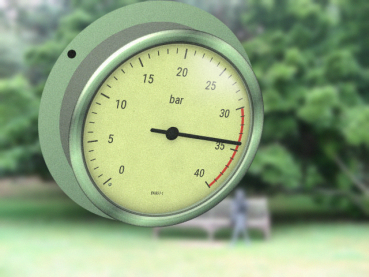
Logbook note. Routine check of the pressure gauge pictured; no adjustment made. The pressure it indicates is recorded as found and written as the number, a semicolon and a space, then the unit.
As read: 34; bar
